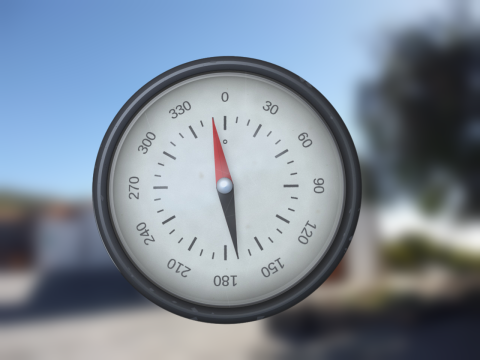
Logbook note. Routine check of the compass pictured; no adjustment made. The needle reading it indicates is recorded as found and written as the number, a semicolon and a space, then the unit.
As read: 350; °
